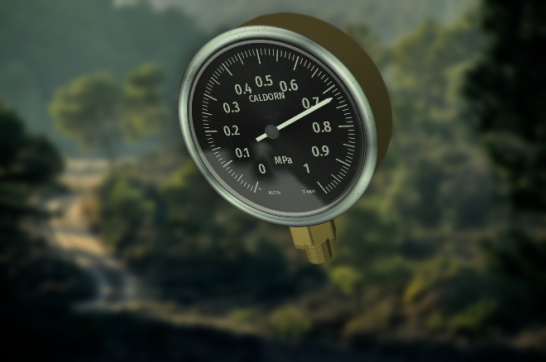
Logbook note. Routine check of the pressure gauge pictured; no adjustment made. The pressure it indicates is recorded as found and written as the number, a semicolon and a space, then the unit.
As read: 0.72; MPa
